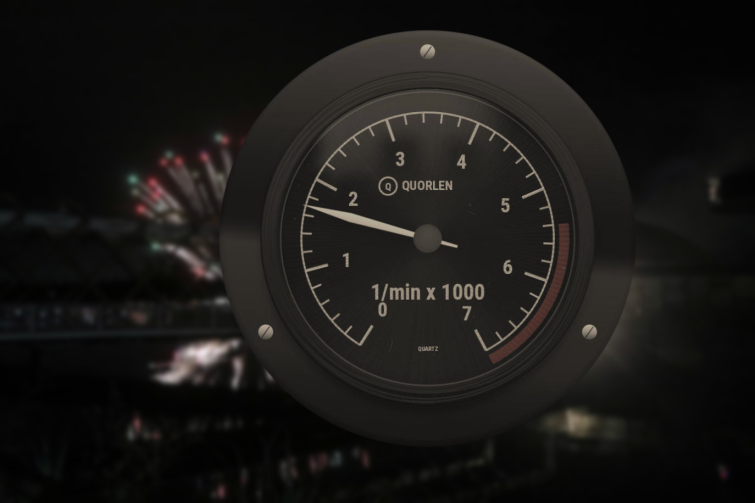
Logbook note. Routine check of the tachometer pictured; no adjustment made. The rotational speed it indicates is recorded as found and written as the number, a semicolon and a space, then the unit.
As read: 1700; rpm
